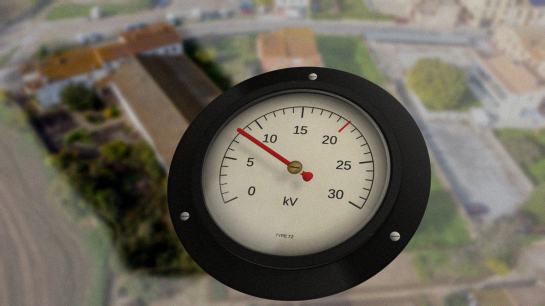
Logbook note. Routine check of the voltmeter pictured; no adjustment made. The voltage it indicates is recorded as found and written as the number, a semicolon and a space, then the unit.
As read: 8; kV
